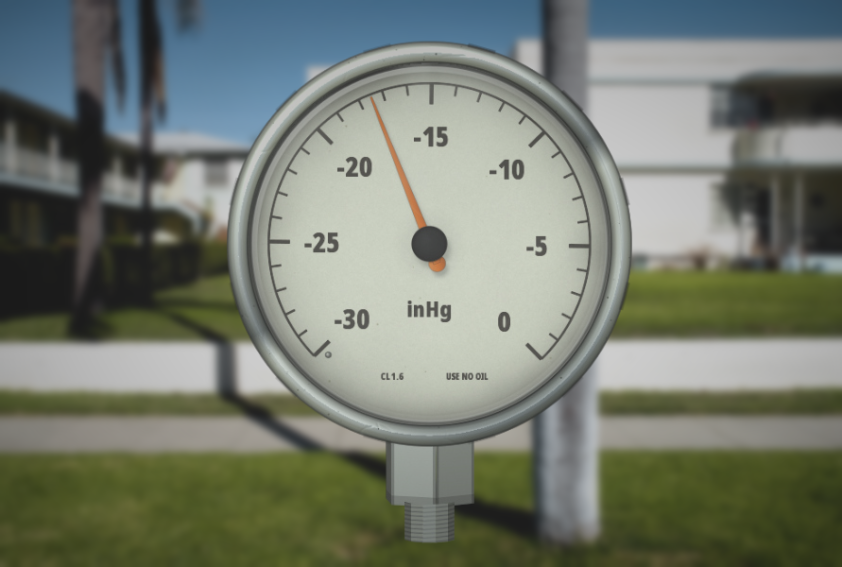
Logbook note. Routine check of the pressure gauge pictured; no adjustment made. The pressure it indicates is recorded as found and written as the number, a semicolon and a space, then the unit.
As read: -17.5; inHg
